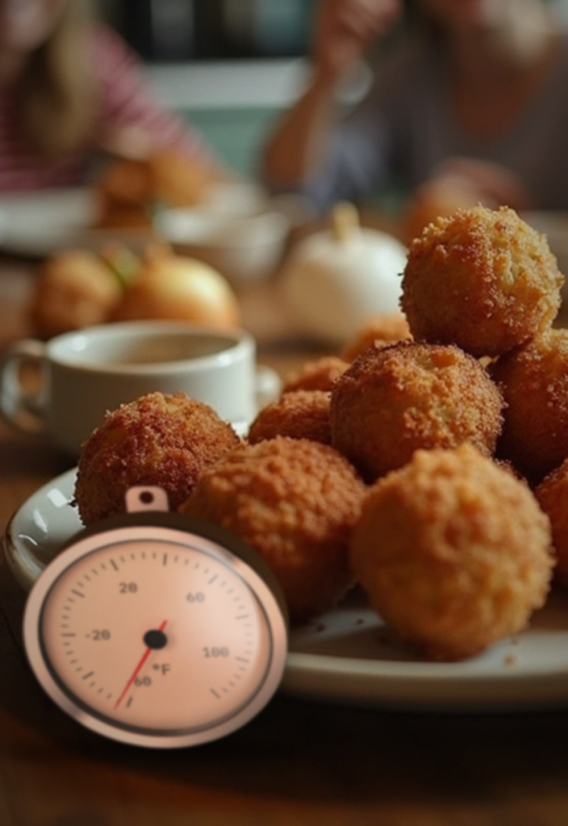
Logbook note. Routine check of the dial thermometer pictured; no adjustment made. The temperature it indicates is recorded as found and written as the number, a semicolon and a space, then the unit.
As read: -56; °F
